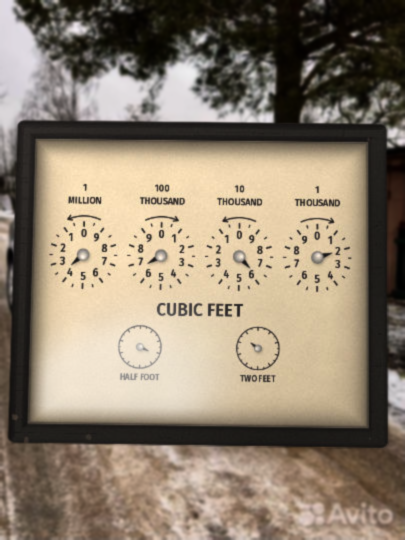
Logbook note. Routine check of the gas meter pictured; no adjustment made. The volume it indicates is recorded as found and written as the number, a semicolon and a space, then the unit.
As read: 366200; ft³
